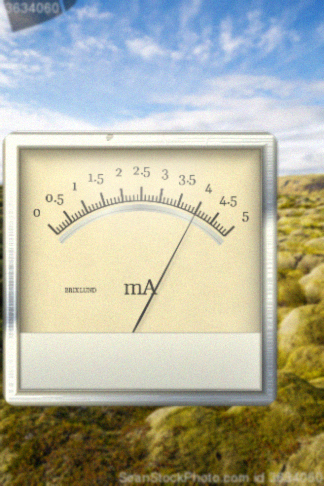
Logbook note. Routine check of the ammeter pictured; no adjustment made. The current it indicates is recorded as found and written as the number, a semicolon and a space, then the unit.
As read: 4; mA
